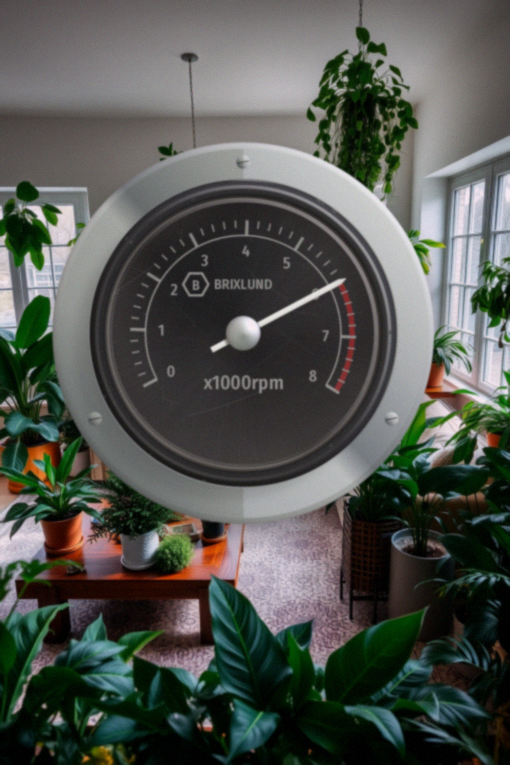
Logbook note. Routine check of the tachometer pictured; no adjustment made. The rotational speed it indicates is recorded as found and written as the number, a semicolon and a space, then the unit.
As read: 6000; rpm
